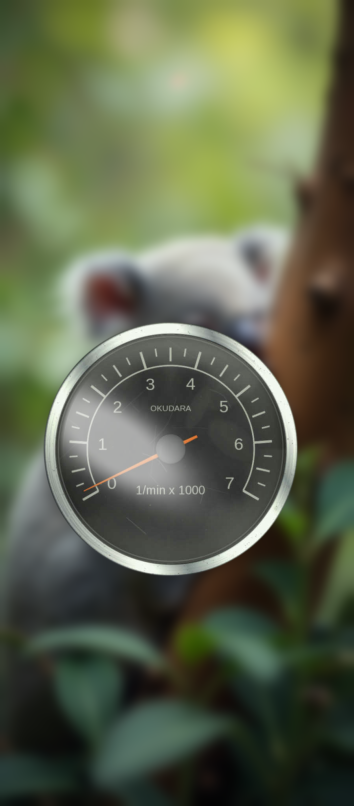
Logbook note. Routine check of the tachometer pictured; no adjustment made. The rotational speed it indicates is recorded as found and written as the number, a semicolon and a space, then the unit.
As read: 125; rpm
